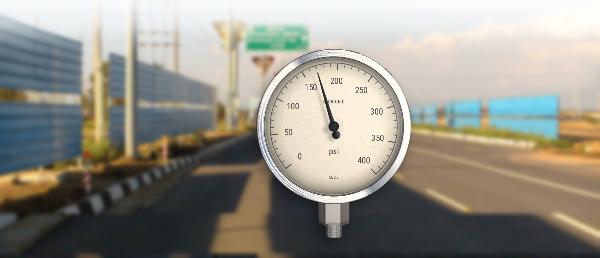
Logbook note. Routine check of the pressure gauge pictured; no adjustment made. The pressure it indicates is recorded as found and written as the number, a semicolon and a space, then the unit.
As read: 170; psi
